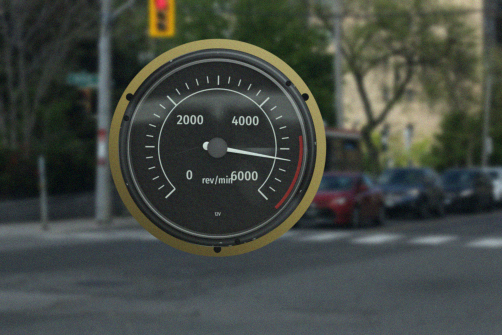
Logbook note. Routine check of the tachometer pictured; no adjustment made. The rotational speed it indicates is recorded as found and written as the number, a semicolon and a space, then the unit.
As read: 5200; rpm
